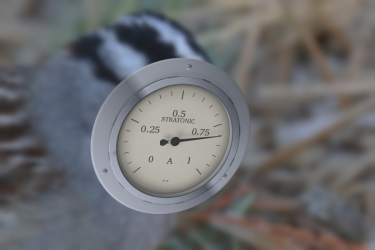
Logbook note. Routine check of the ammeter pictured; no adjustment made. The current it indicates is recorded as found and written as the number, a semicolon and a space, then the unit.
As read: 0.8; A
